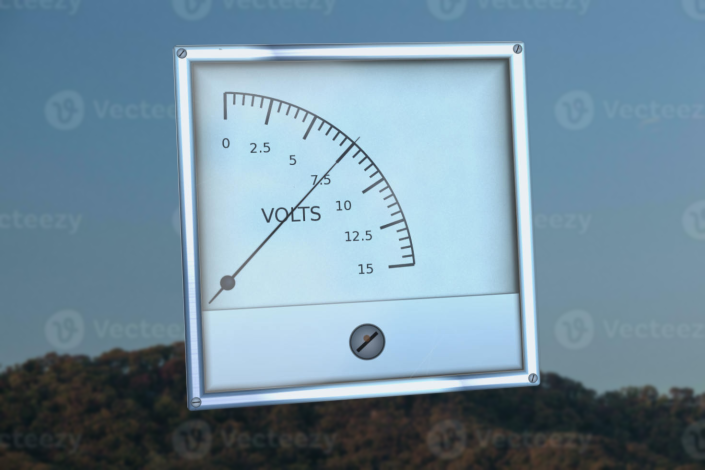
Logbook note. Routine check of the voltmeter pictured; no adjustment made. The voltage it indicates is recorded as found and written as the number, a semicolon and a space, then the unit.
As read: 7.5; V
